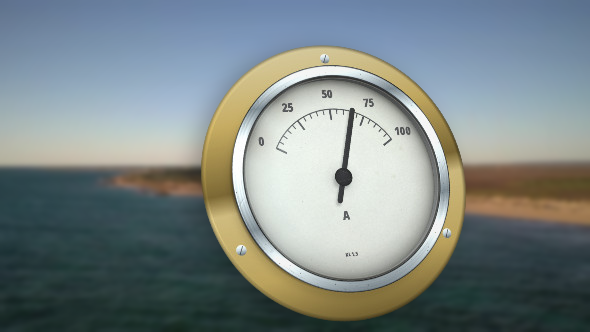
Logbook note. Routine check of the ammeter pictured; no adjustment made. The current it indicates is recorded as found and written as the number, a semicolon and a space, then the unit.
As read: 65; A
